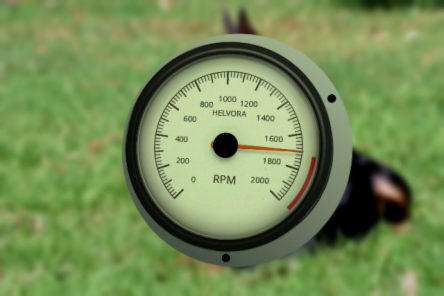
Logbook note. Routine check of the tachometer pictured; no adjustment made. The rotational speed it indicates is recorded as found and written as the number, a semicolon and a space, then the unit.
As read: 1700; rpm
